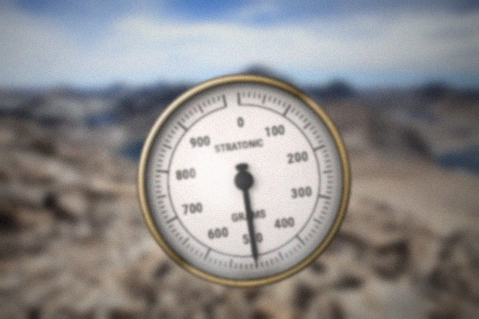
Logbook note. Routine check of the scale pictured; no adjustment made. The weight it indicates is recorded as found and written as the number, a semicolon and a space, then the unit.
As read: 500; g
